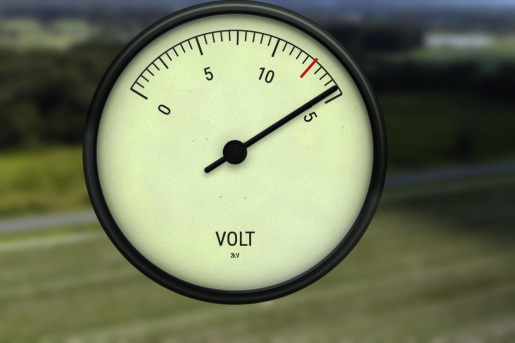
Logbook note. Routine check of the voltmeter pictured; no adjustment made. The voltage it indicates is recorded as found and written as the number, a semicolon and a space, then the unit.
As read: 14.5; V
